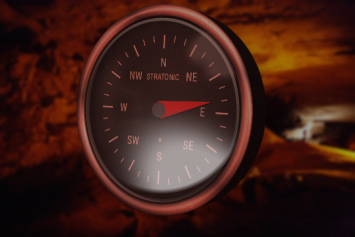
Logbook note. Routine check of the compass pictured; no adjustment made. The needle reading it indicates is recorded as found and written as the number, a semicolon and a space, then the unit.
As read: 80; °
